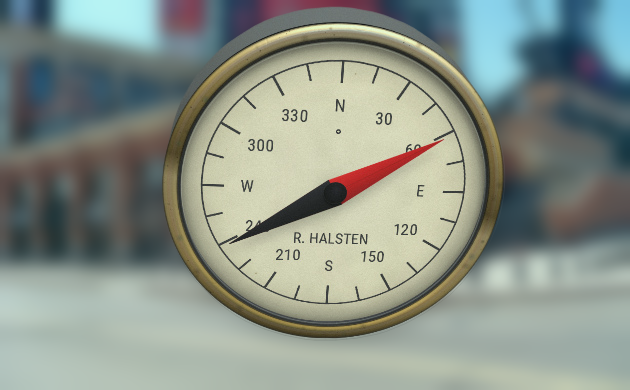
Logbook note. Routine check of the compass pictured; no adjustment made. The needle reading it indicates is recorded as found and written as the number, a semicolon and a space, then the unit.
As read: 60; °
